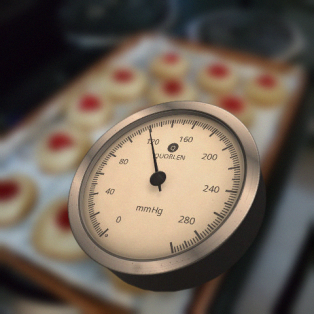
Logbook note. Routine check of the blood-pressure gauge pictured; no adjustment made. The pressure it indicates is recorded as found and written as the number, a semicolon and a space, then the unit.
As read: 120; mmHg
